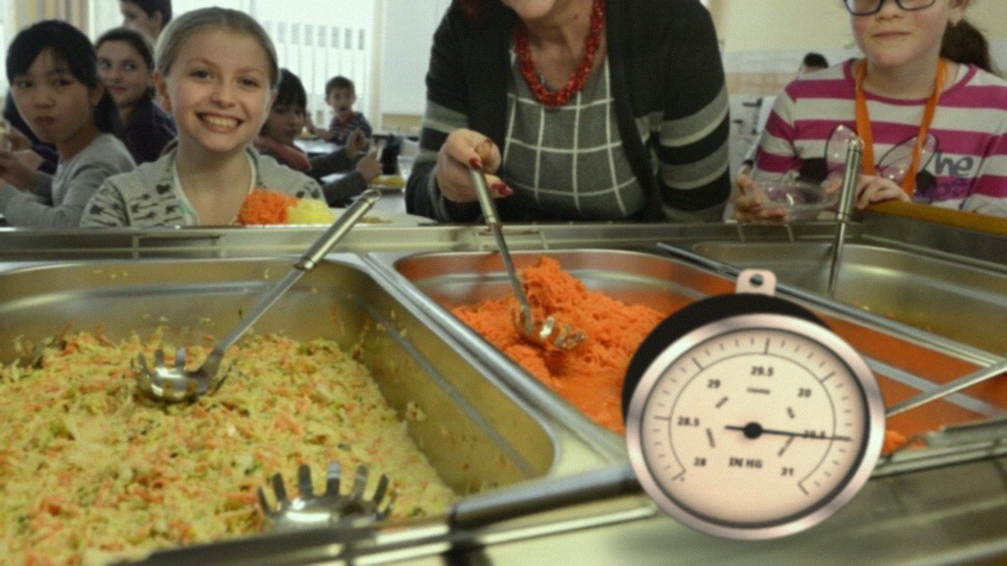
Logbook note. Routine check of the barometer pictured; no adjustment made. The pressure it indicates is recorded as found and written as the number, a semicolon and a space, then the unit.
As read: 30.5; inHg
